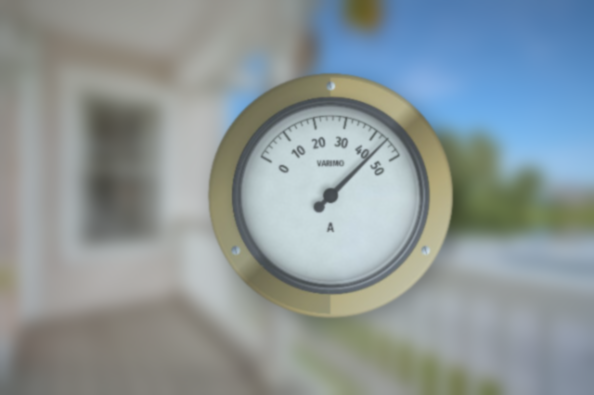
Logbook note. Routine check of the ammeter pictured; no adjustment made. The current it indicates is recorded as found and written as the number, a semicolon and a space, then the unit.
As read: 44; A
